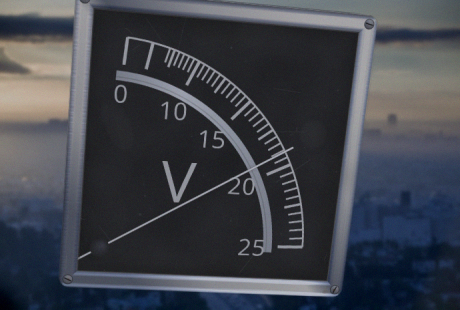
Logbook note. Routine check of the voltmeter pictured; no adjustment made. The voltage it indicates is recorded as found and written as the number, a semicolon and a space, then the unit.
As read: 19; V
